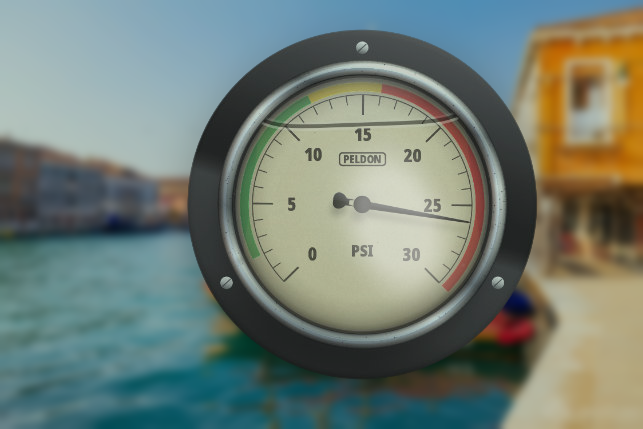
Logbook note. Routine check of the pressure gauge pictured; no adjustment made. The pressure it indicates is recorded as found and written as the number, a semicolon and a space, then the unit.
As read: 26; psi
